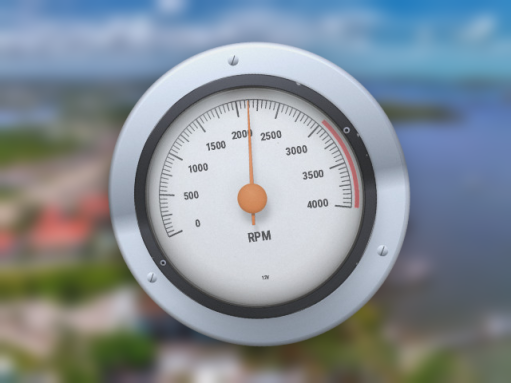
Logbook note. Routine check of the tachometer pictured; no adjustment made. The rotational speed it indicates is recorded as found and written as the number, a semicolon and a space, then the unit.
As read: 2150; rpm
